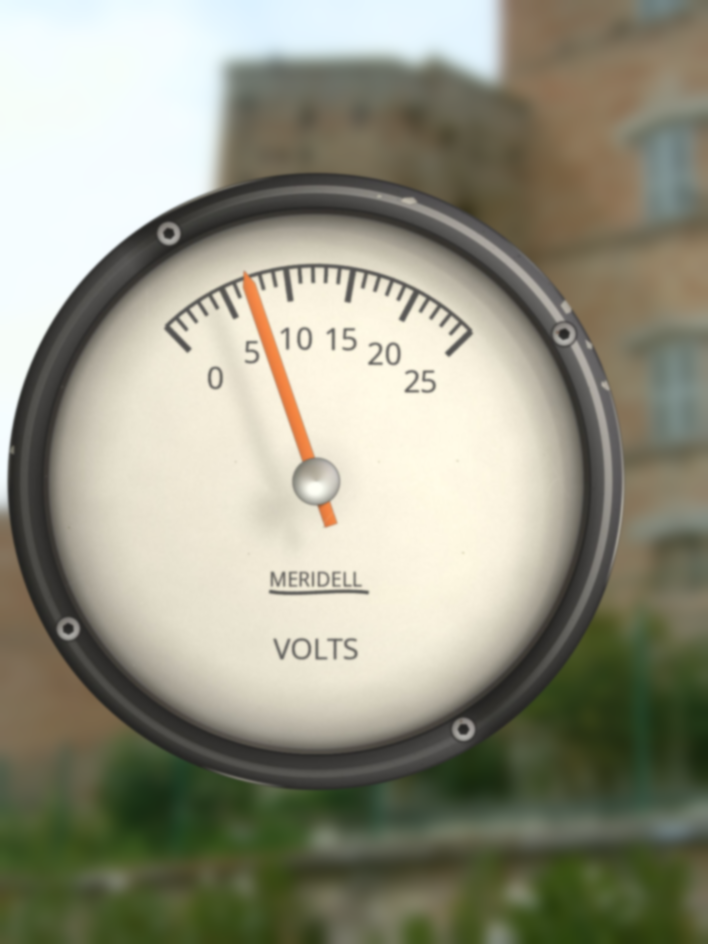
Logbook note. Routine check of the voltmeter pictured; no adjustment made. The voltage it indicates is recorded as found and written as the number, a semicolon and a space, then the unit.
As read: 7; V
